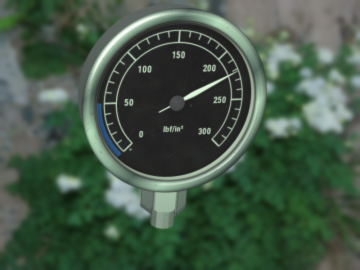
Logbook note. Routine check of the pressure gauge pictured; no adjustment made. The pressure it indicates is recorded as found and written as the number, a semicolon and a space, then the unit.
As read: 220; psi
